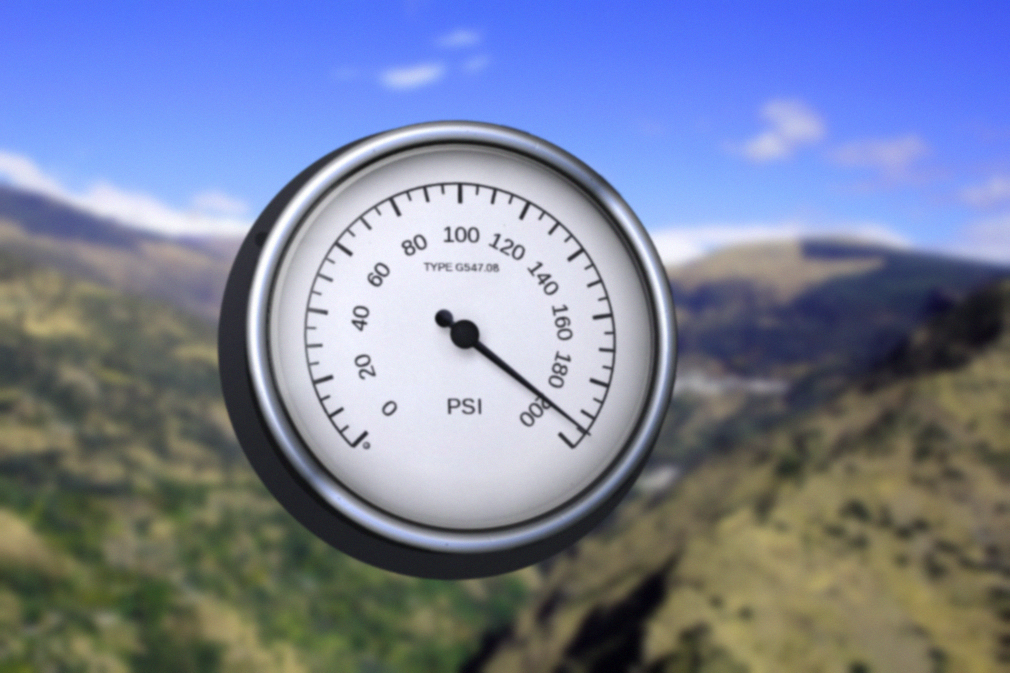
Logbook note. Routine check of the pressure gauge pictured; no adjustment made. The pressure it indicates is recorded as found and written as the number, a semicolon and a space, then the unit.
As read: 195; psi
